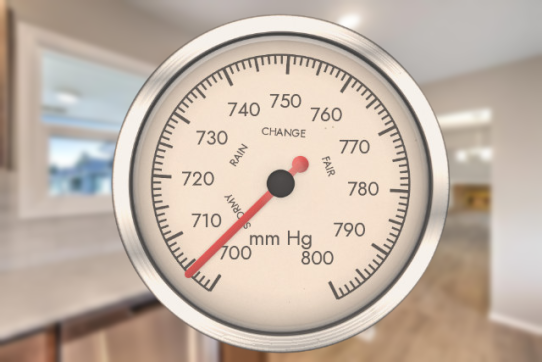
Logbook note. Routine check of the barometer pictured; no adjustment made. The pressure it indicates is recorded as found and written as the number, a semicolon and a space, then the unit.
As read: 704; mmHg
